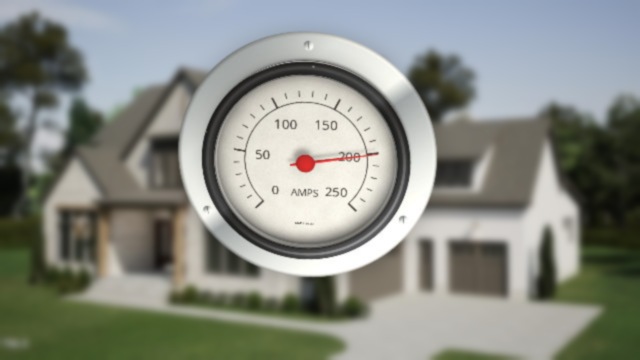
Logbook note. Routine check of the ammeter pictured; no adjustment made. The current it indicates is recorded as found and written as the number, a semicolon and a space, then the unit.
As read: 200; A
